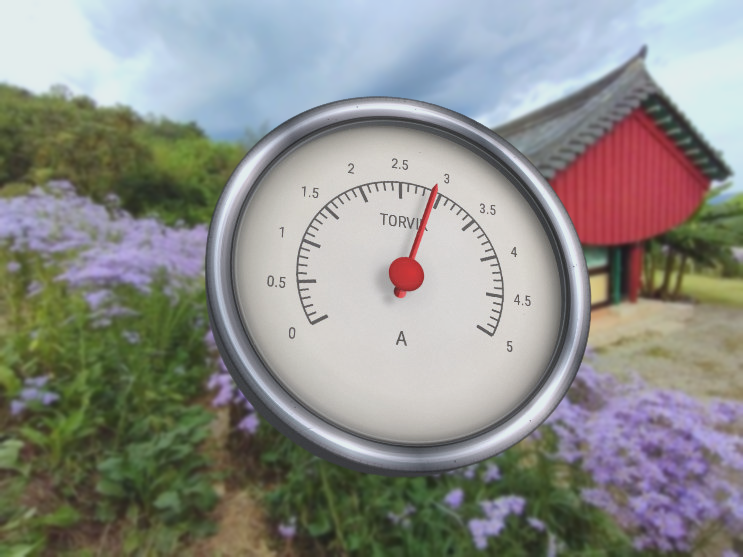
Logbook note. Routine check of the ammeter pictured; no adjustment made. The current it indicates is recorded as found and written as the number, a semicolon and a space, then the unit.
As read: 2.9; A
